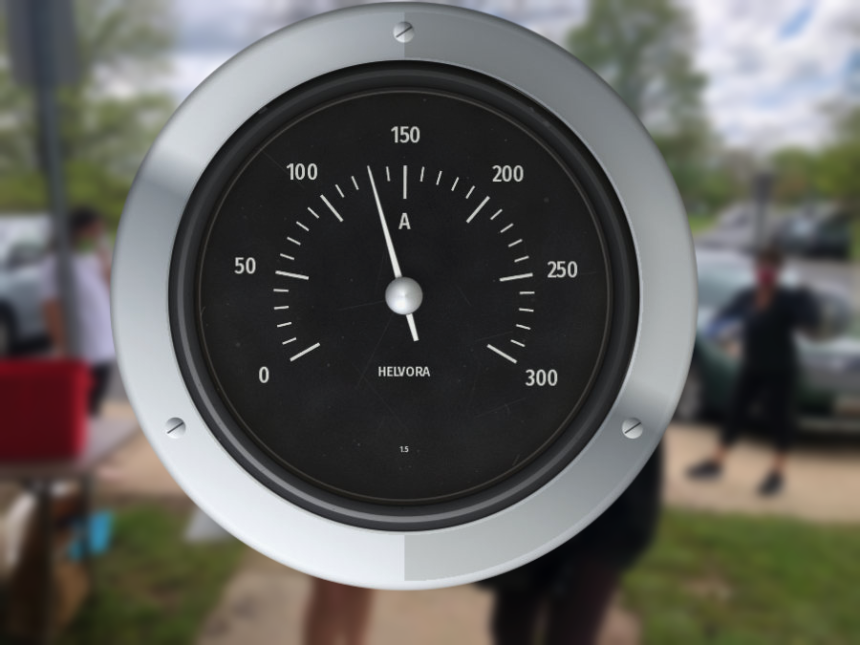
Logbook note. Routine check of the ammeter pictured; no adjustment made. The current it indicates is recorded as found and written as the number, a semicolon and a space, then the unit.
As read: 130; A
